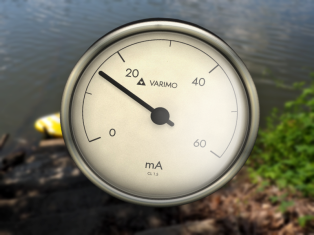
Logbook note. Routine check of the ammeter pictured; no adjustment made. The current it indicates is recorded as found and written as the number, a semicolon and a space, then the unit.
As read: 15; mA
